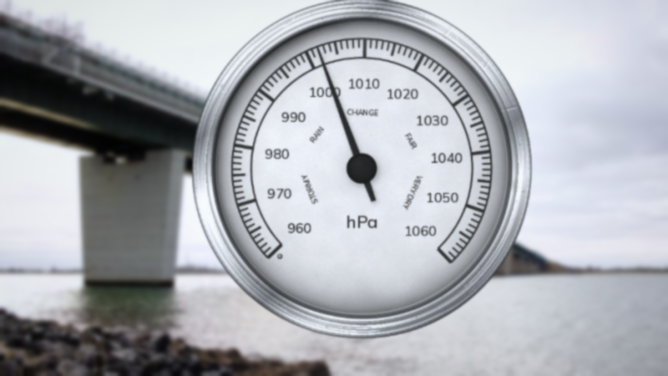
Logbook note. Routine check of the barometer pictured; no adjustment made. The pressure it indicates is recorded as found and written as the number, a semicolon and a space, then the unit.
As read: 1002; hPa
